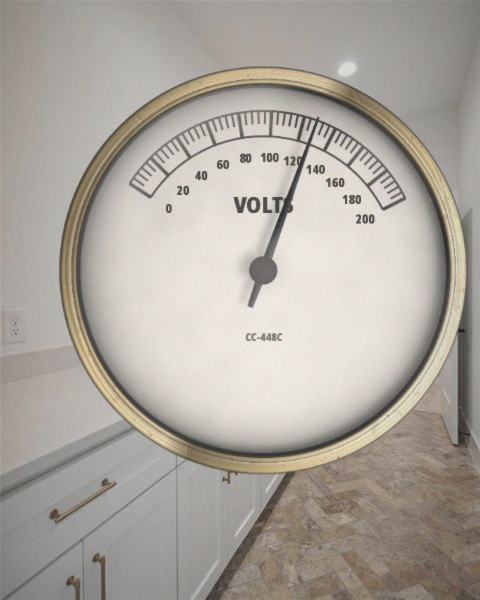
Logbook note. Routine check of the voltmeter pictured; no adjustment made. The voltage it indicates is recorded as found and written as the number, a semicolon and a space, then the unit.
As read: 128; V
